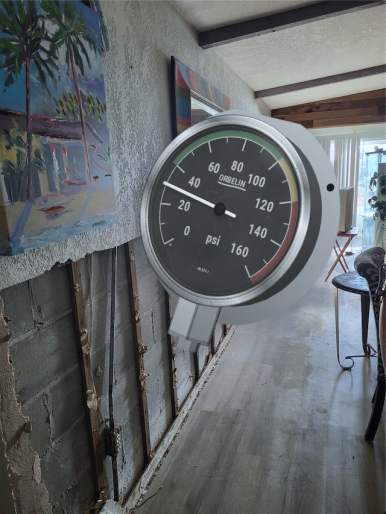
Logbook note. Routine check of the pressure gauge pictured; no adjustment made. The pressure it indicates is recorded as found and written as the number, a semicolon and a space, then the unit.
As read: 30; psi
